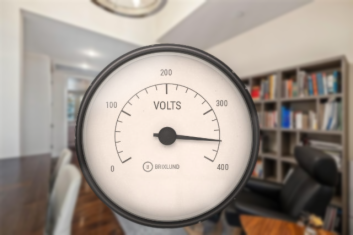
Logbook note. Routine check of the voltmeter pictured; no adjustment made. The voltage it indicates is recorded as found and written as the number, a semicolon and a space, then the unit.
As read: 360; V
